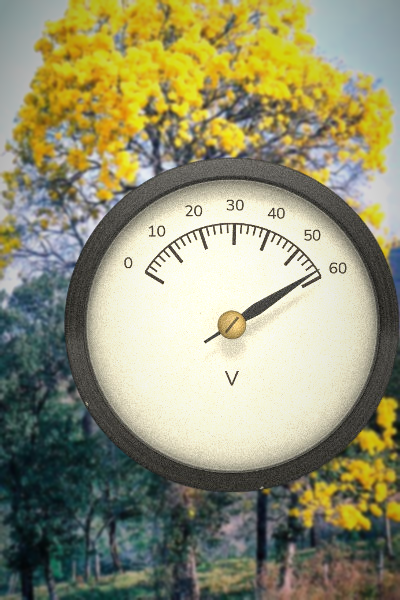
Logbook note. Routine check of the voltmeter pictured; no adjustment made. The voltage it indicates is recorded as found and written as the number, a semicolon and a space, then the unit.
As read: 58; V
